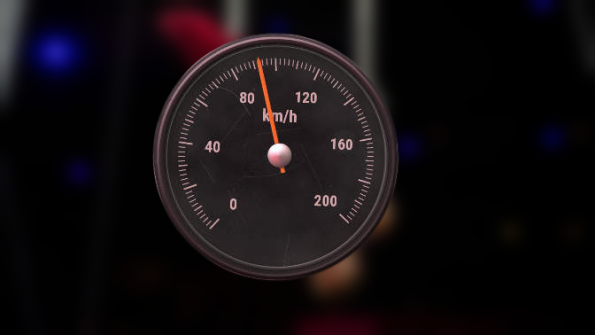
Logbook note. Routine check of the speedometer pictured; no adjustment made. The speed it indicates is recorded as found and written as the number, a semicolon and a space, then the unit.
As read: 92; km/h
